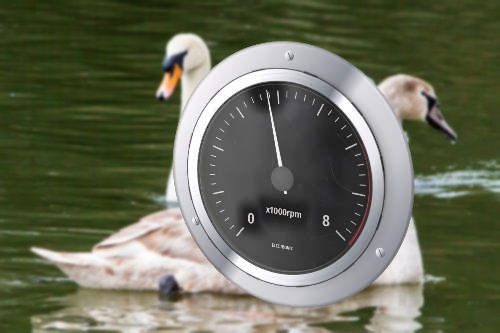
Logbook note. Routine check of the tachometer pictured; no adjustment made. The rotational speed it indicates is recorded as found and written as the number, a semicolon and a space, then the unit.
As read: 3800; rpm
